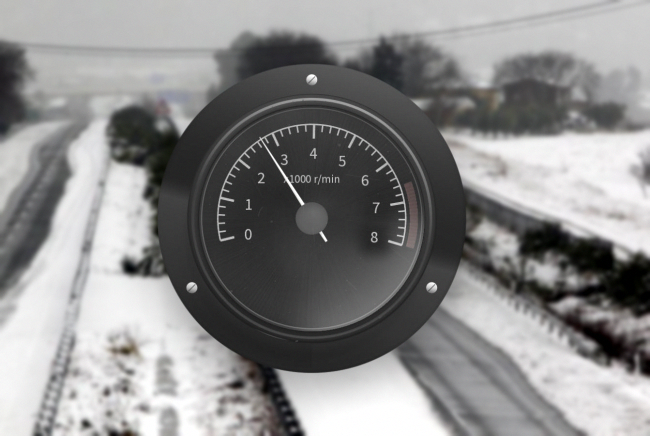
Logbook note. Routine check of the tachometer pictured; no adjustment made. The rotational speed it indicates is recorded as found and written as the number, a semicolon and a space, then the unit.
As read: 2700; rpm
